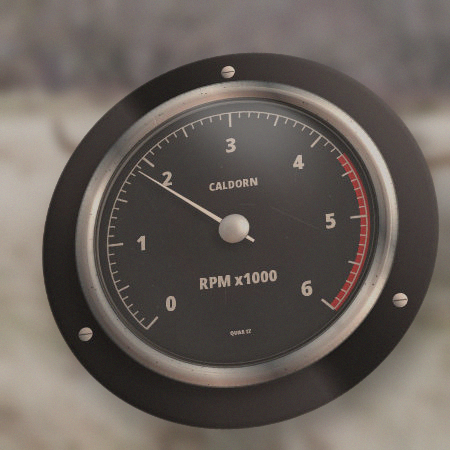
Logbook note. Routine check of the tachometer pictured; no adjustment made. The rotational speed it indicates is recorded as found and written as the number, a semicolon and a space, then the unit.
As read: 1850; rpm
